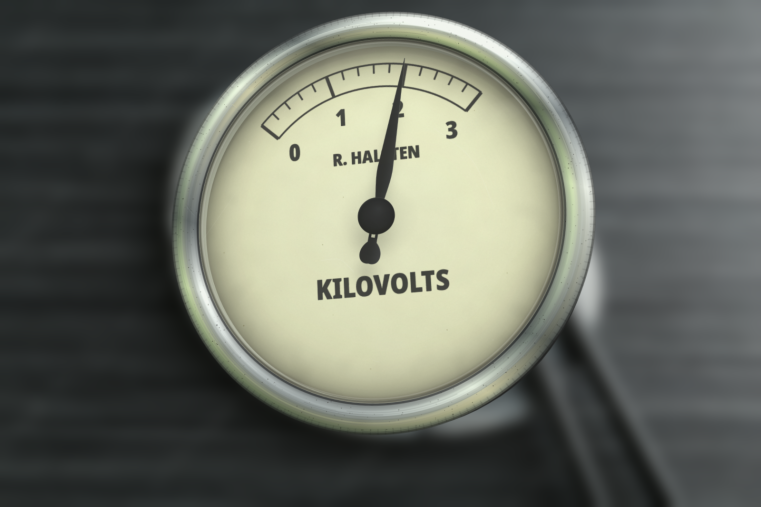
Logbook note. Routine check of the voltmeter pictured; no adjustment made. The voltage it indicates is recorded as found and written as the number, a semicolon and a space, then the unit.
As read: 2; kV
